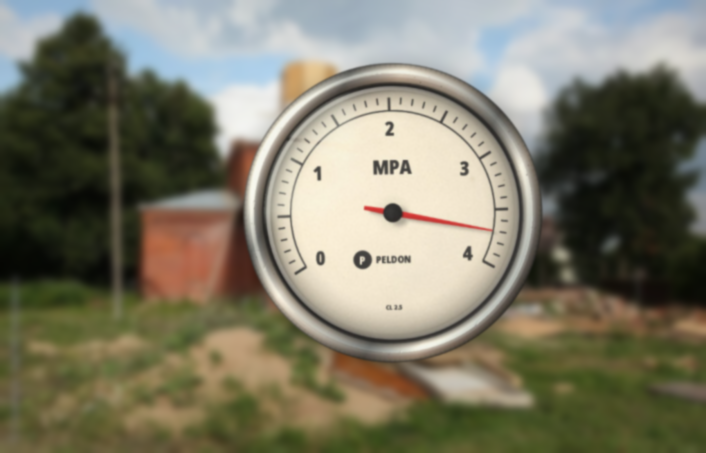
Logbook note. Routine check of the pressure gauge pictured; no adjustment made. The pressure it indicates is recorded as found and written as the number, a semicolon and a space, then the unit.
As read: 3.7; MPa
